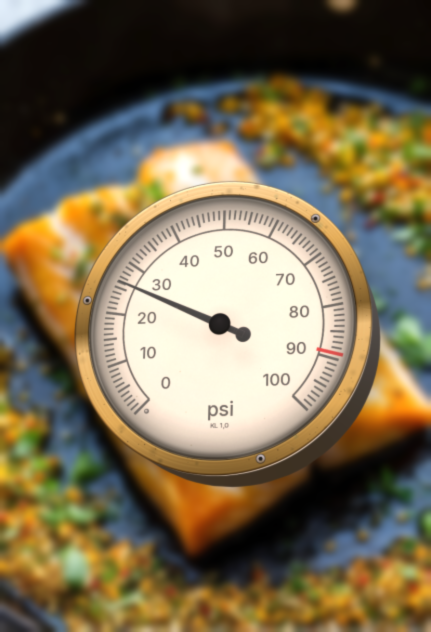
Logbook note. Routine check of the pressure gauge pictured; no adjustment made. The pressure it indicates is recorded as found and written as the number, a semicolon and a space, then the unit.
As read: 26; psi
